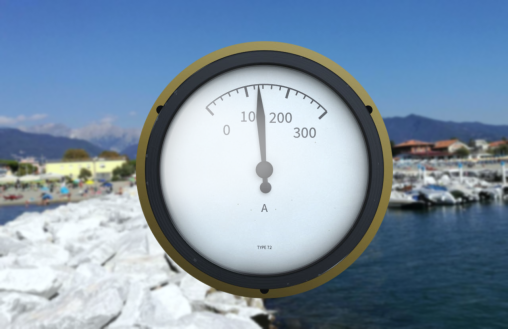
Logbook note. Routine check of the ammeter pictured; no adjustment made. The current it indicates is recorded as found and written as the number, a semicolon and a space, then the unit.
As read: 130; A
